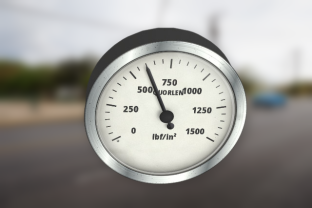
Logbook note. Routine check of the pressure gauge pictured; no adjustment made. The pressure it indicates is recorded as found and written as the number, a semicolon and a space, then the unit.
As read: 600; psi
